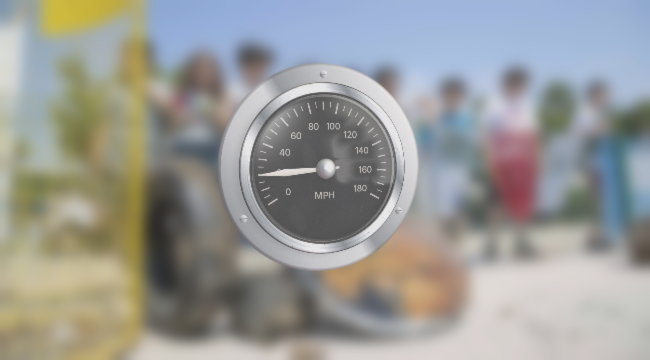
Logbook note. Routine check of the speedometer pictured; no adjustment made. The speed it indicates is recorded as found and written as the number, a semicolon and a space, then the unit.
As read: 20; mph
